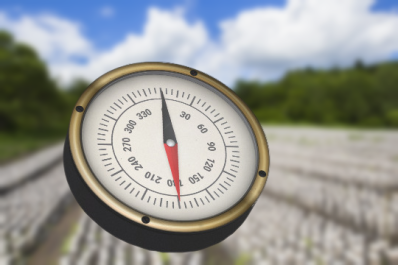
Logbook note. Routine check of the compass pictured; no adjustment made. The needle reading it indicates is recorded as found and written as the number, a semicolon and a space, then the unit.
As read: 180; °
